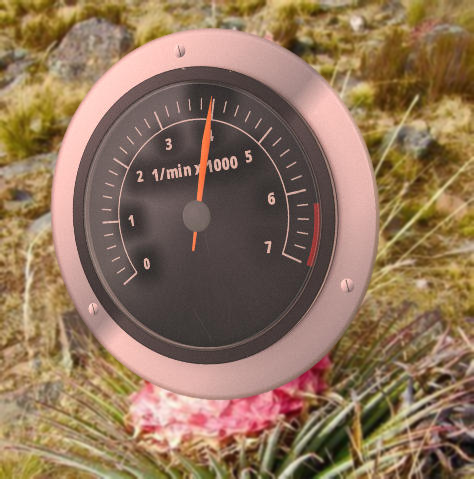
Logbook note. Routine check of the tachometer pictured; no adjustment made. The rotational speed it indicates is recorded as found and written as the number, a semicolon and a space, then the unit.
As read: 4000; rpm
